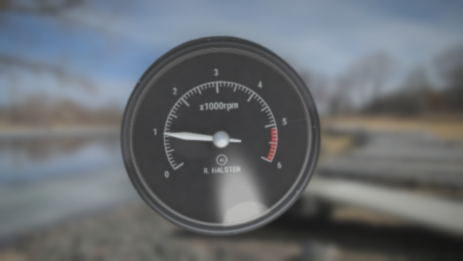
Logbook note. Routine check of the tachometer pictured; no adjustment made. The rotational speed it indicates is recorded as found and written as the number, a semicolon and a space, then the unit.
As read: 1000; rpm
